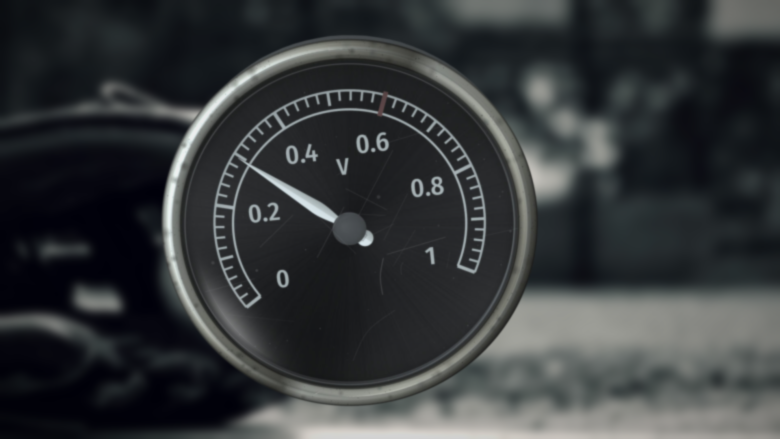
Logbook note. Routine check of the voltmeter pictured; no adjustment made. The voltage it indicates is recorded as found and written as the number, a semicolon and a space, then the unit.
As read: 0.3; V
